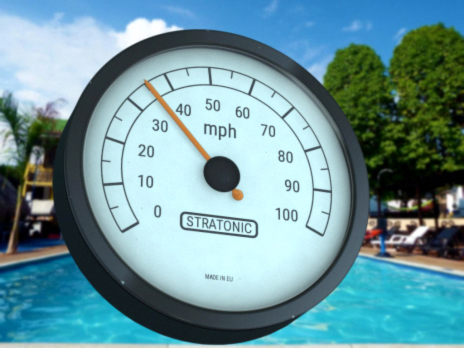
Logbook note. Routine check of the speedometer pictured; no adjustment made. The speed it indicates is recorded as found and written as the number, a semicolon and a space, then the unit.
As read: 35; mph
